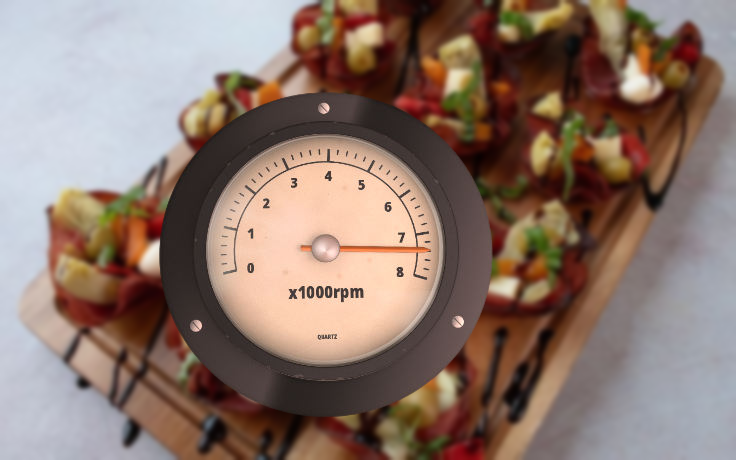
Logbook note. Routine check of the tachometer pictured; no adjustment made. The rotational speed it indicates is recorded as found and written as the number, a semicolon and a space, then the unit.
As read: 7400; rpm
